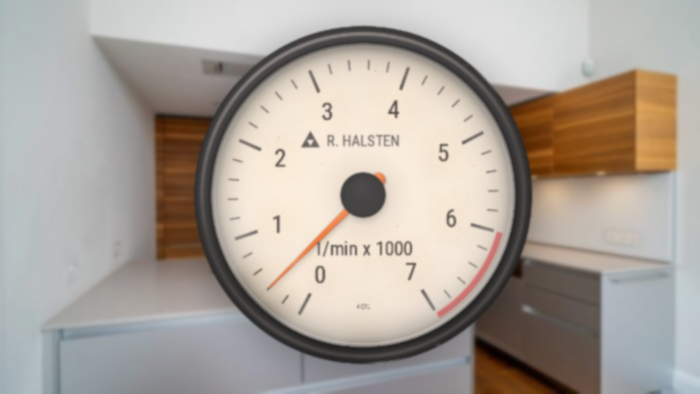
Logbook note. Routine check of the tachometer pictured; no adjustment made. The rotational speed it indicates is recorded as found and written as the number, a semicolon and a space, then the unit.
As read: 400; rpm
